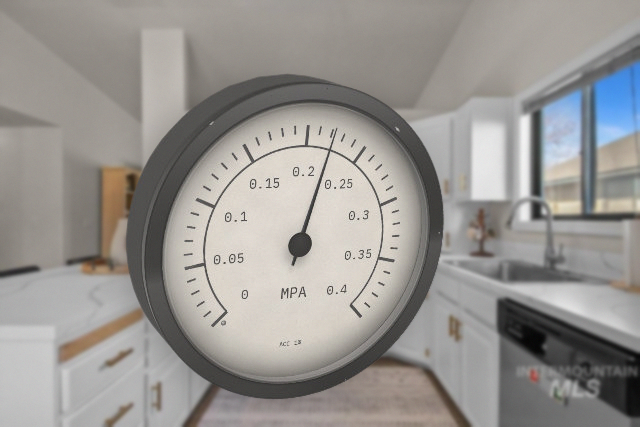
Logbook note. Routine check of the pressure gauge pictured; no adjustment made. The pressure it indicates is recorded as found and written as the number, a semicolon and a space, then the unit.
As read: 0.22; MPa
